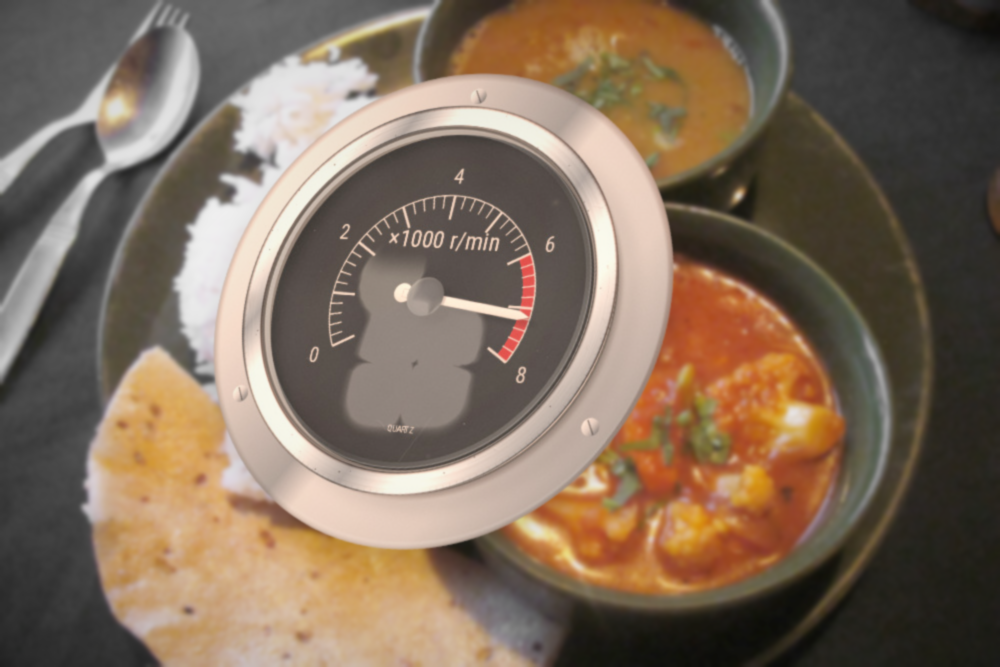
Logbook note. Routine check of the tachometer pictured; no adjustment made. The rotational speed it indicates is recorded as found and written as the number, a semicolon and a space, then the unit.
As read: 7200; rpm
